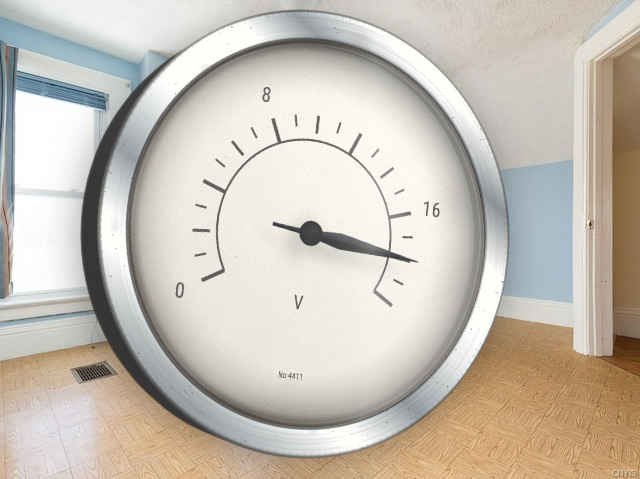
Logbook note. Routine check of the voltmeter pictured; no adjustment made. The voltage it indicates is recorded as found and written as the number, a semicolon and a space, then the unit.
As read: 18; V
